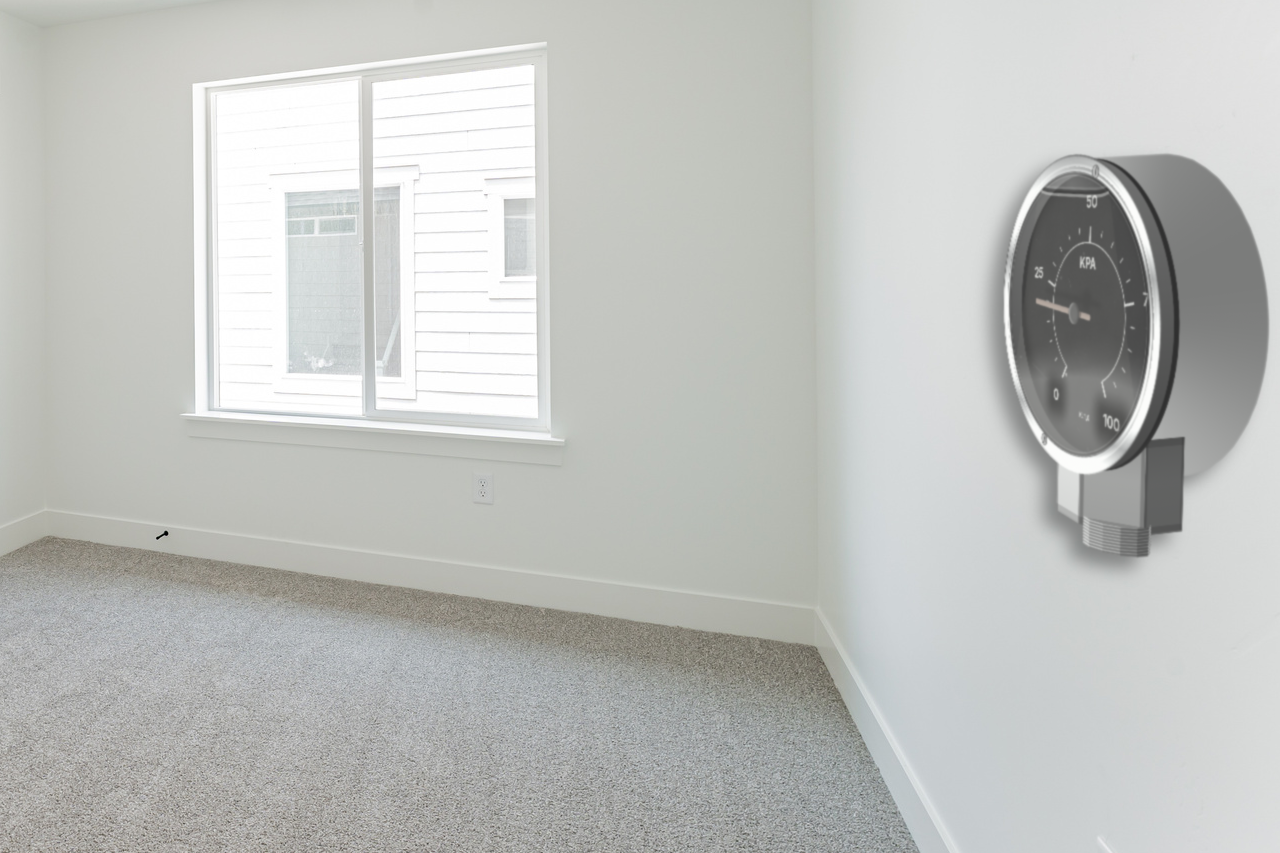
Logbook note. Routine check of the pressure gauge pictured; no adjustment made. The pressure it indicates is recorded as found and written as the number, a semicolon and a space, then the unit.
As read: 20; kPa
